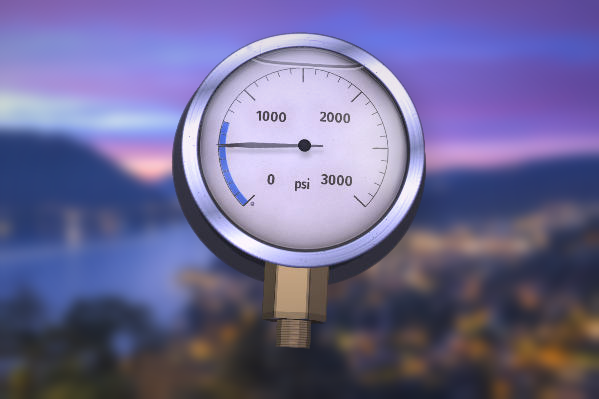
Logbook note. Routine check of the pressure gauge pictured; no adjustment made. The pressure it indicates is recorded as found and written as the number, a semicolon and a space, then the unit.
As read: 500; psi
